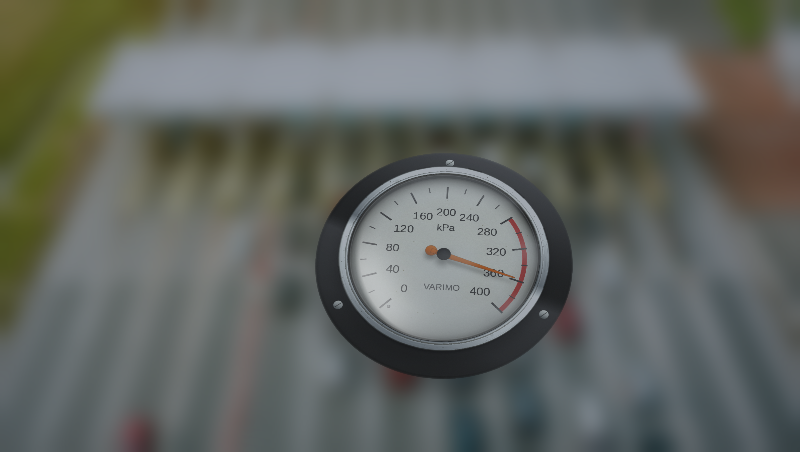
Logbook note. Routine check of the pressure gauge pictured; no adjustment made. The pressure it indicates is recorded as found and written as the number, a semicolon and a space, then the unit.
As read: 360; kPa
